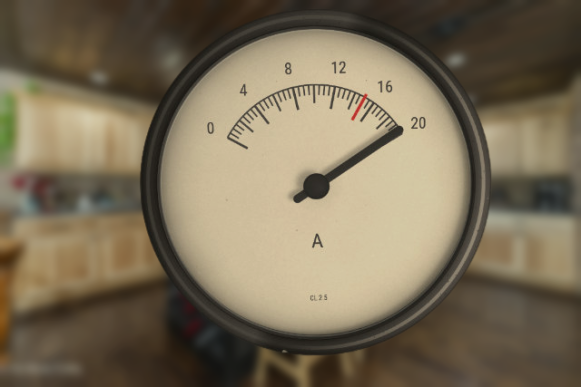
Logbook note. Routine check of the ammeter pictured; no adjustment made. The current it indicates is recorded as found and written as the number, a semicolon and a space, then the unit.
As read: 19.5; A
